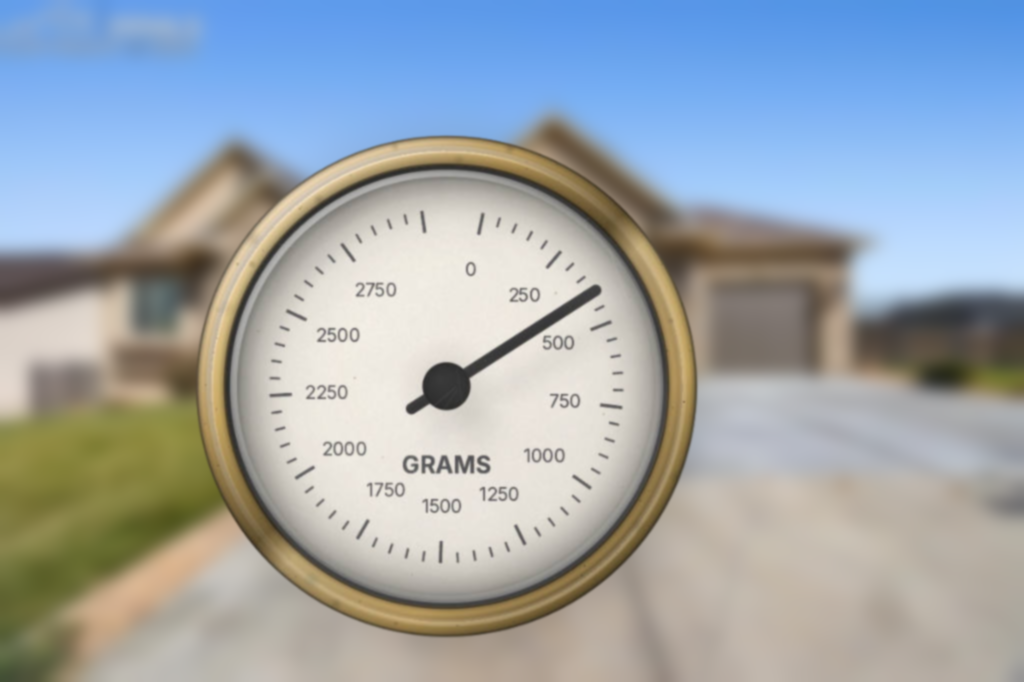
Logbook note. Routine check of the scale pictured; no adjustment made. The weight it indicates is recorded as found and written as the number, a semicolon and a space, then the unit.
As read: 400; g
